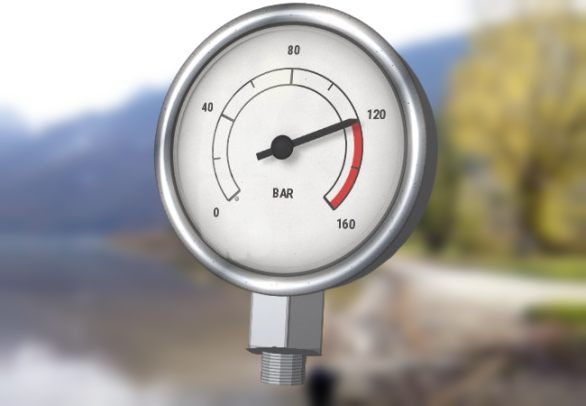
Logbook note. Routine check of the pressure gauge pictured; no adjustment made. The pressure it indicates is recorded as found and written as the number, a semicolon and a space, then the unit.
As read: 120; bar
